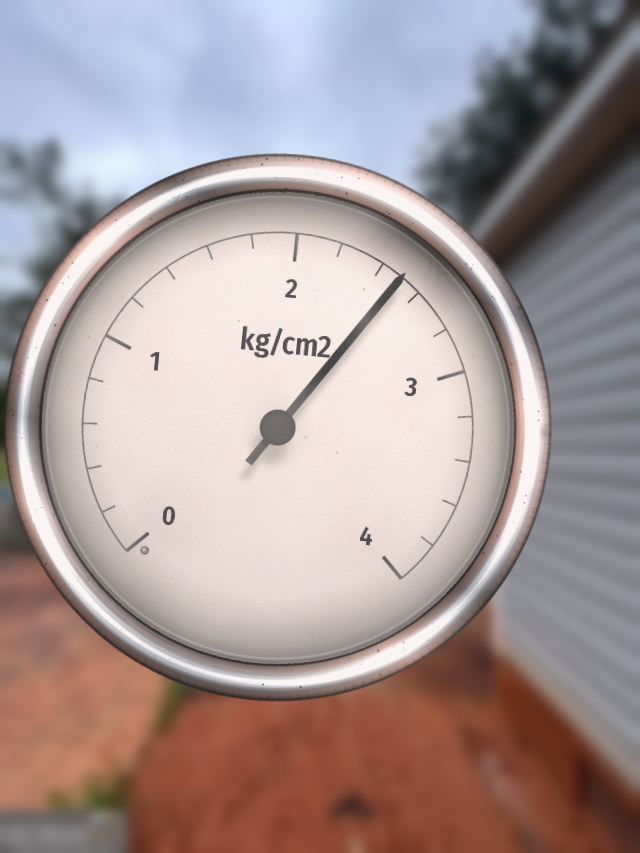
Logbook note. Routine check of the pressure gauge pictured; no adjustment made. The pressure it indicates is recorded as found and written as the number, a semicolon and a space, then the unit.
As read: 2.5; kg/cm²
